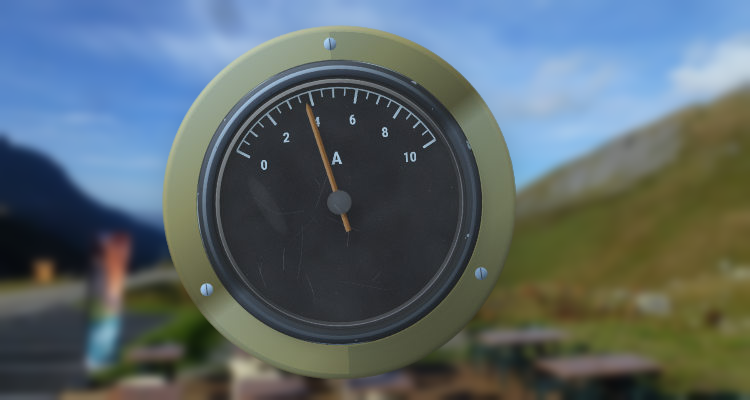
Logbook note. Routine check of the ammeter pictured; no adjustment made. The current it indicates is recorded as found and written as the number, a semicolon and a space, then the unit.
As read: 3.75; A
